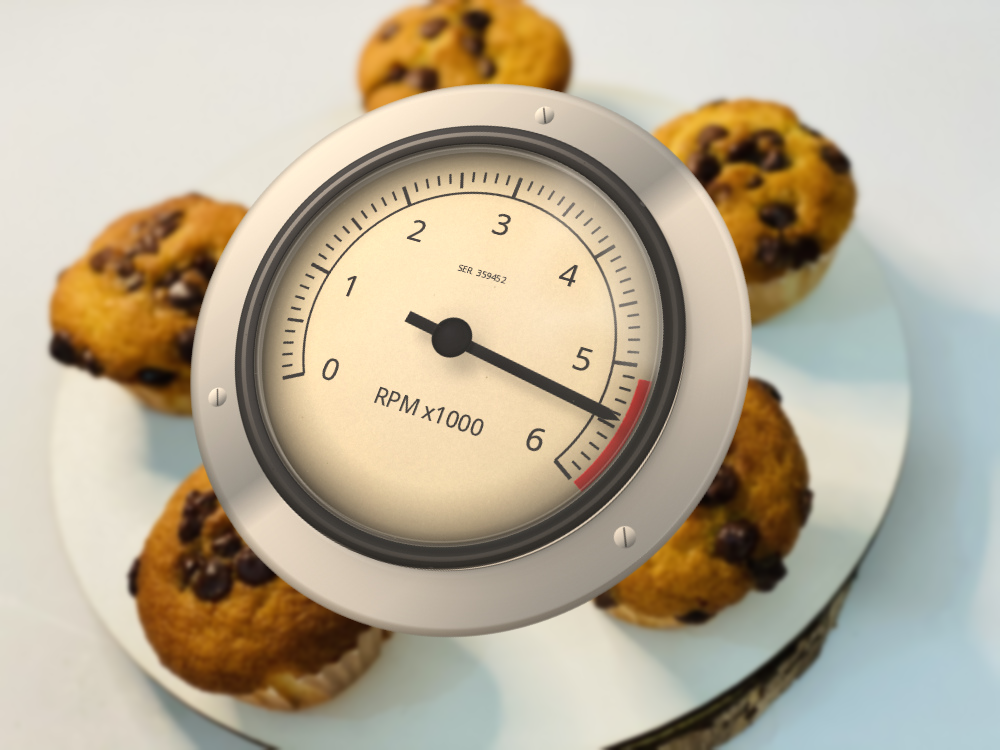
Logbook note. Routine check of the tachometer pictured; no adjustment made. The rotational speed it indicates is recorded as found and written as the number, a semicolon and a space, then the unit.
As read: 5450; rpm
